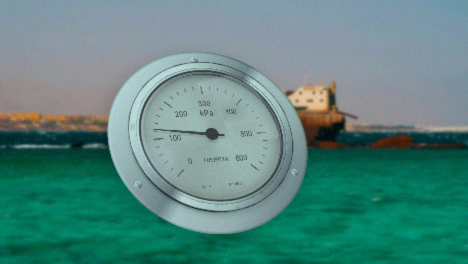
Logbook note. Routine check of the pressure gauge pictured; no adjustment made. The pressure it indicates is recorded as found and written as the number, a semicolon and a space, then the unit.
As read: 120; kPa
